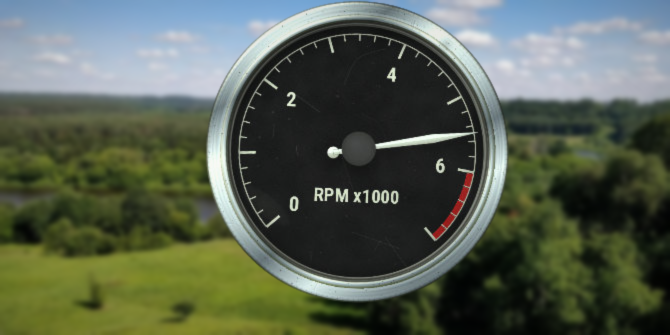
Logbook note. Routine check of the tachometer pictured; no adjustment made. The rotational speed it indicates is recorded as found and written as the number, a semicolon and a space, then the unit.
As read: 5500; rpm
